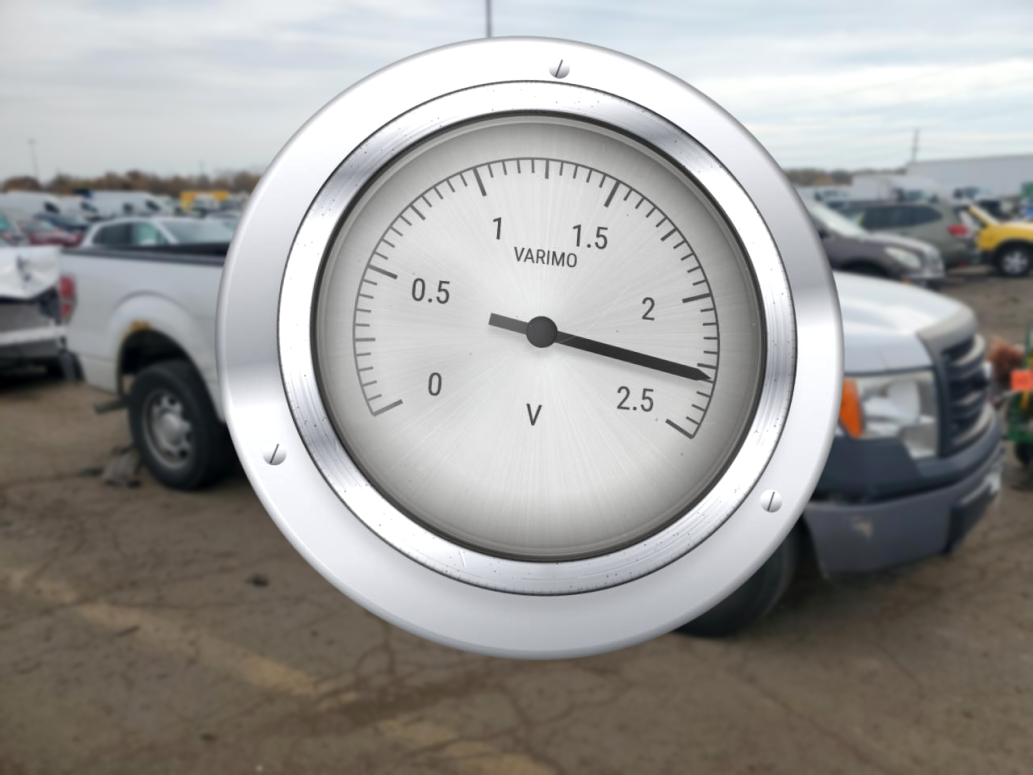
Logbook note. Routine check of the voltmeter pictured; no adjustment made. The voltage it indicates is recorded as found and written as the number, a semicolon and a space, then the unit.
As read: 2.3; V
